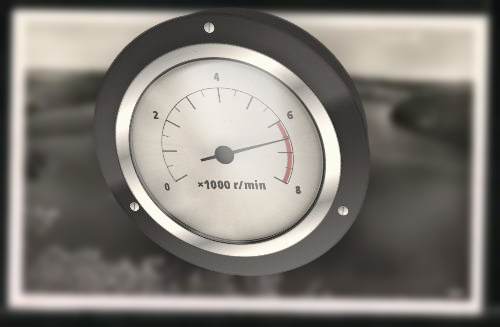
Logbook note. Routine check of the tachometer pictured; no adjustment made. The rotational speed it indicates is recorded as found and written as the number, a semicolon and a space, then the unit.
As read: 6500; rpm
